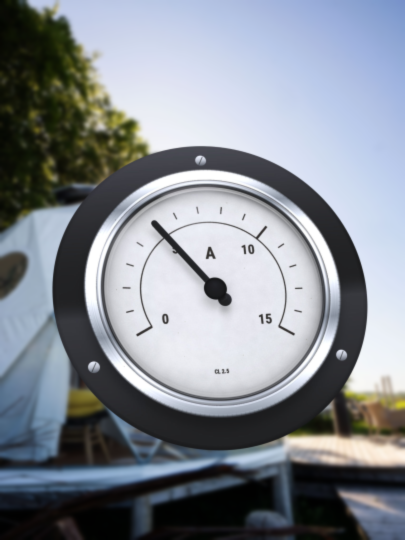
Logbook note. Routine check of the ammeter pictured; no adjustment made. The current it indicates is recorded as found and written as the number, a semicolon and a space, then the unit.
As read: 5; A
